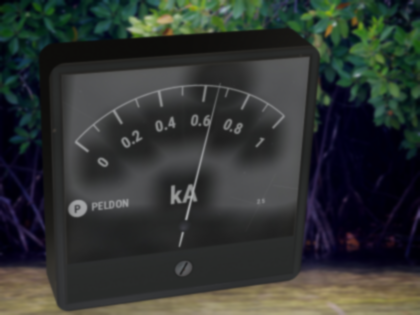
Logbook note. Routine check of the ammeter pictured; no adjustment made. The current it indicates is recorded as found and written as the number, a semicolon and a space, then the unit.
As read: 0.65; kA
